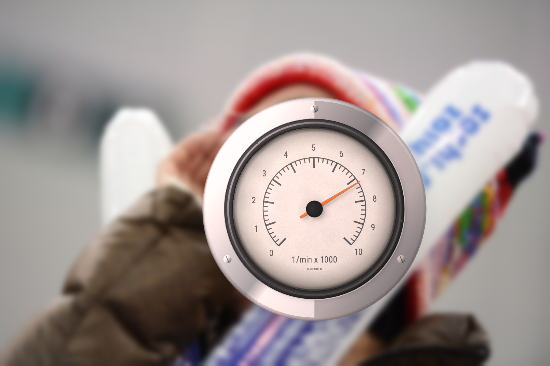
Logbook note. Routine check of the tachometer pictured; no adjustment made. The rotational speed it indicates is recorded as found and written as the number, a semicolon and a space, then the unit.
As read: 7200; rpm
